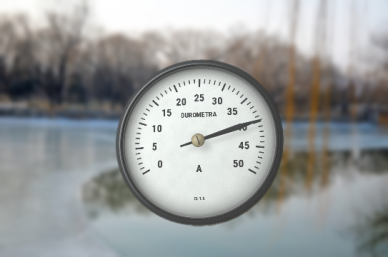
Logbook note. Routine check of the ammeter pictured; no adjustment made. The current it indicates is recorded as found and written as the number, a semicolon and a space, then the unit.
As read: 40; A
